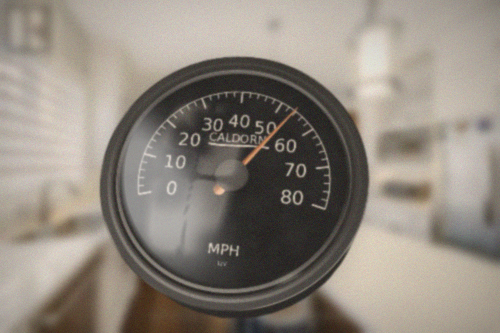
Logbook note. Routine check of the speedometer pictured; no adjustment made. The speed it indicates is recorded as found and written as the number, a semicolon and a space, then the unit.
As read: 54; mph
